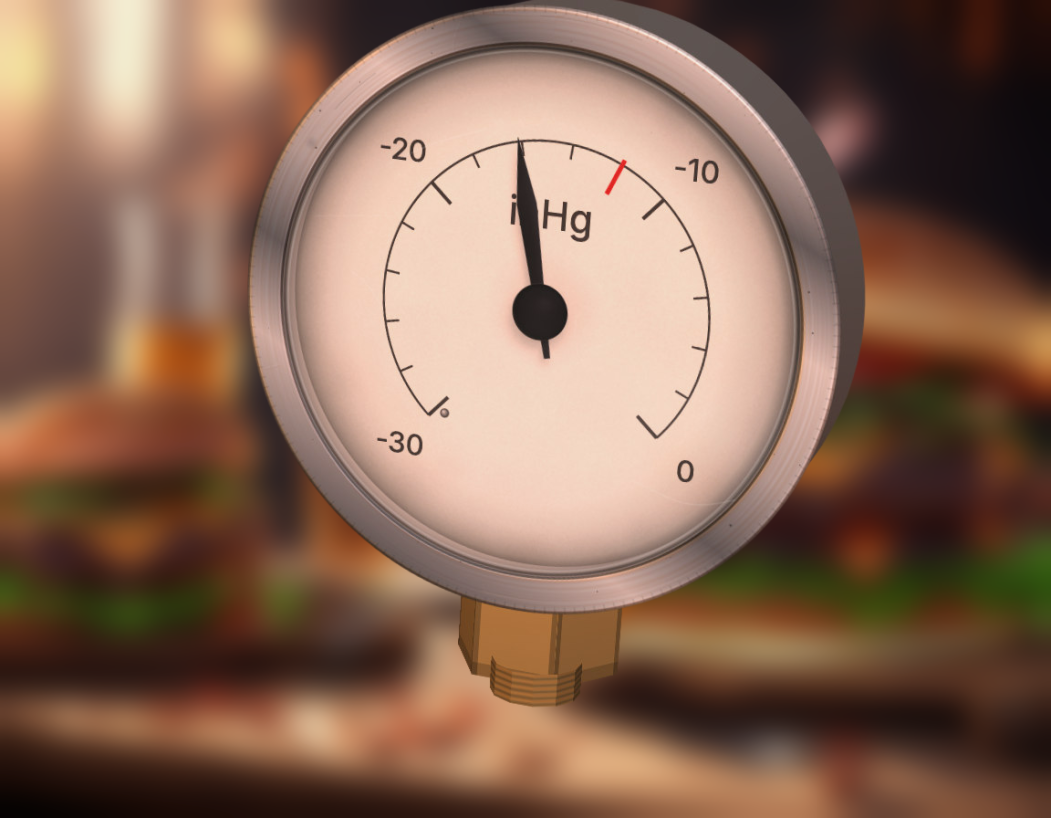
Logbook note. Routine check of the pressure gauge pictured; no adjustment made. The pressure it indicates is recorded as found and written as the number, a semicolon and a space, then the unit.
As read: -16; inHg
